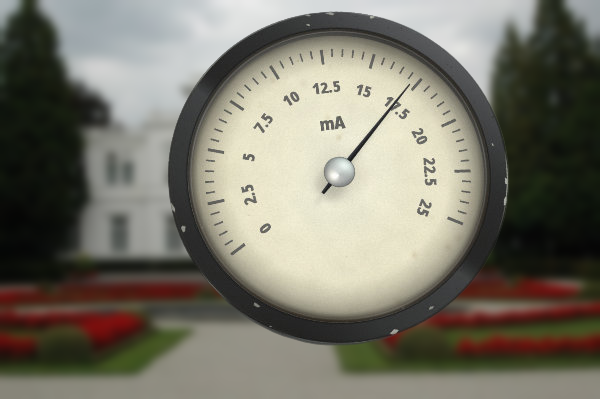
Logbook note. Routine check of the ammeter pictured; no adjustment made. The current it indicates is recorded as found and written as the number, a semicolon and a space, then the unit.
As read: 17.25; mA
